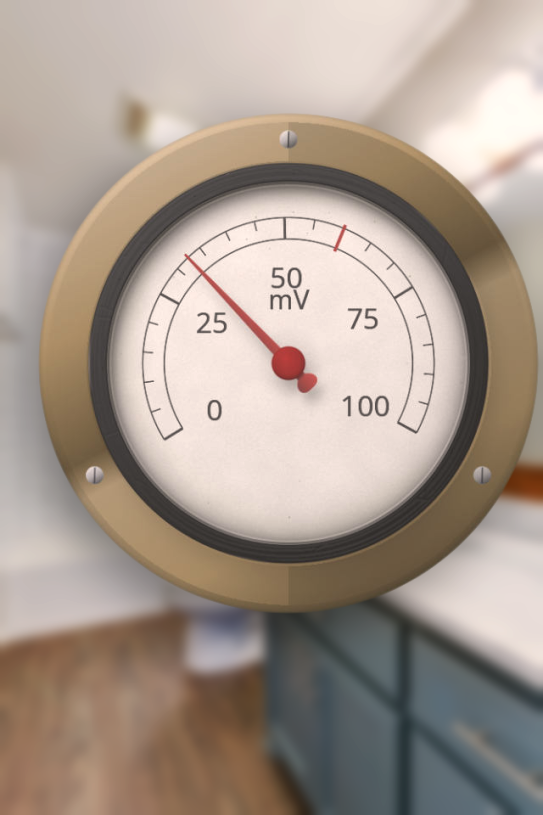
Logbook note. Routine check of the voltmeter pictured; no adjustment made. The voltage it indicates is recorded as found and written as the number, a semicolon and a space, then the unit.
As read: 32.5; mV
